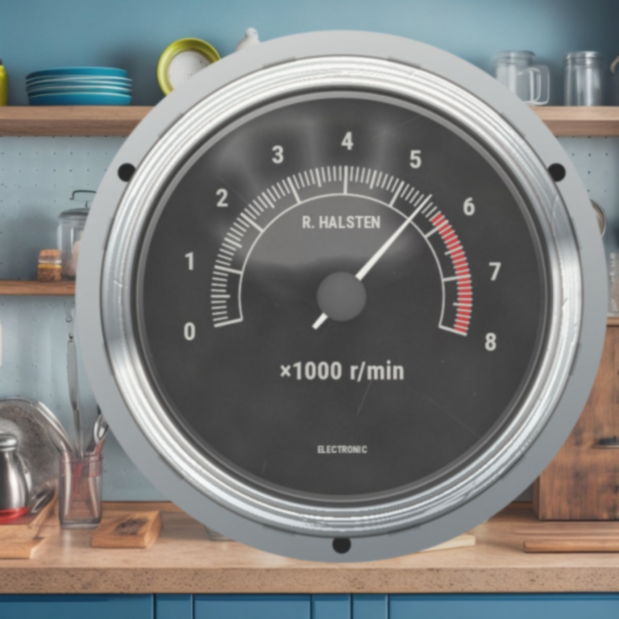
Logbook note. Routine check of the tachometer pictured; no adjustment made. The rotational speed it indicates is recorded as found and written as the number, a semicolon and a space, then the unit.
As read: 5500; rpm
